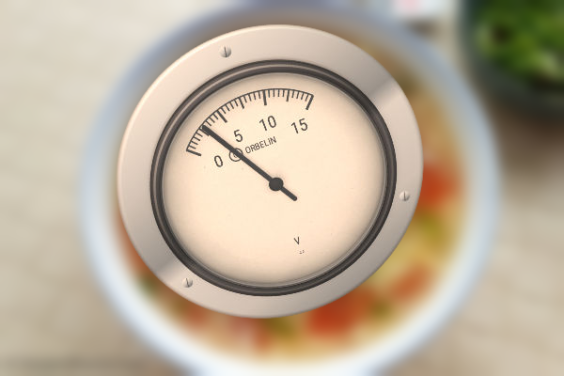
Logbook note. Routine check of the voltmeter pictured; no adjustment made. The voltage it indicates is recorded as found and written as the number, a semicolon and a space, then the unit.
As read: 3; V
